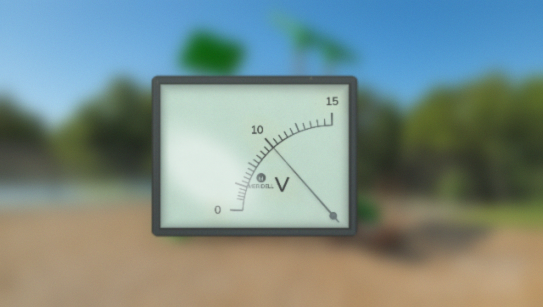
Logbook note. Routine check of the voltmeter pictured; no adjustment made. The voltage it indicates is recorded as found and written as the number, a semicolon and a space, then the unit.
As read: 10; V
